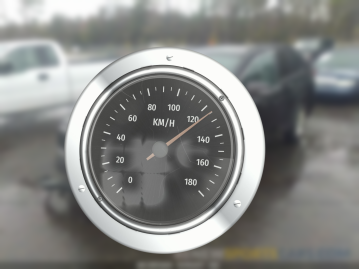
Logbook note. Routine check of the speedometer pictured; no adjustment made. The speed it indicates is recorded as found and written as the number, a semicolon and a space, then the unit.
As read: 125; km/h
